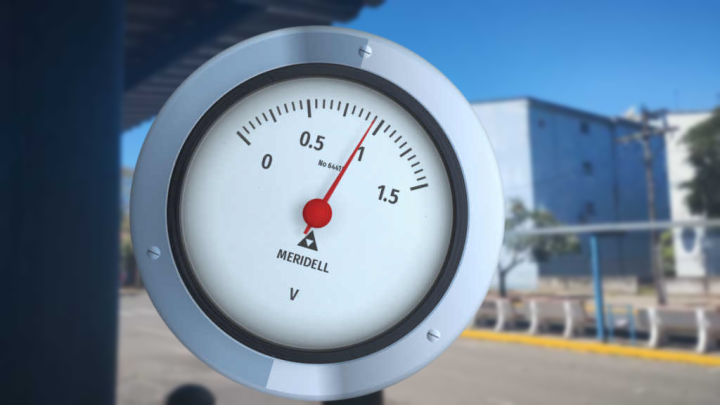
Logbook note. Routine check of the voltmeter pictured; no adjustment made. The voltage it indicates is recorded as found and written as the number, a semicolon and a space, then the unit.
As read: 0.95; V
